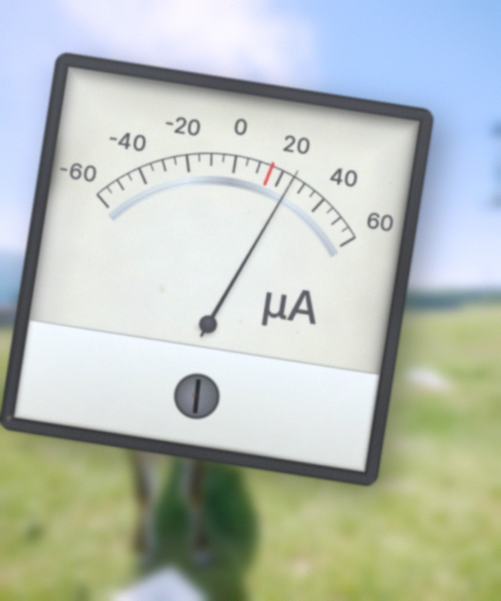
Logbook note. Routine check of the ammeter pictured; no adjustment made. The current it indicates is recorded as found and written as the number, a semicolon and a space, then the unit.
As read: 25; µA
